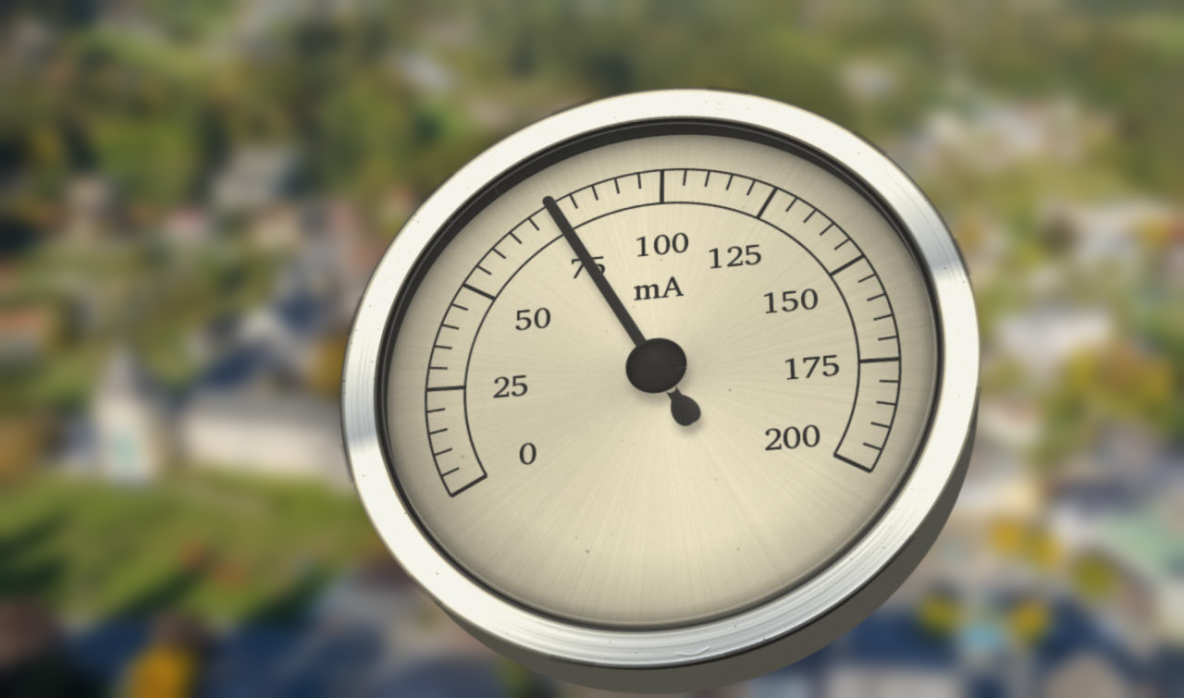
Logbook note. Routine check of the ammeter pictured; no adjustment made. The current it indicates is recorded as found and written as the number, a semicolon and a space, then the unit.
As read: 75; mA
